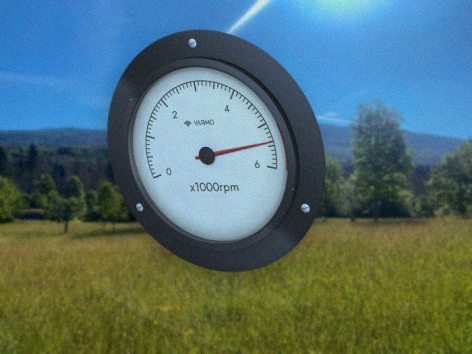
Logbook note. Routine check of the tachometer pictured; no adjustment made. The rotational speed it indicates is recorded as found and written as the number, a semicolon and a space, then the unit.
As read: 5400; rpm
